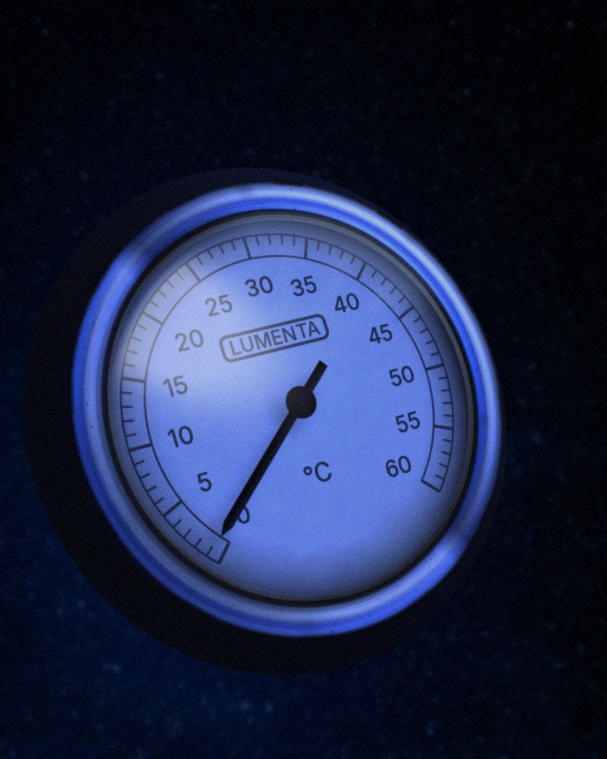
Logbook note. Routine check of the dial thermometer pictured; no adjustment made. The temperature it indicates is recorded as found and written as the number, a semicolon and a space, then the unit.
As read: 1; °C
